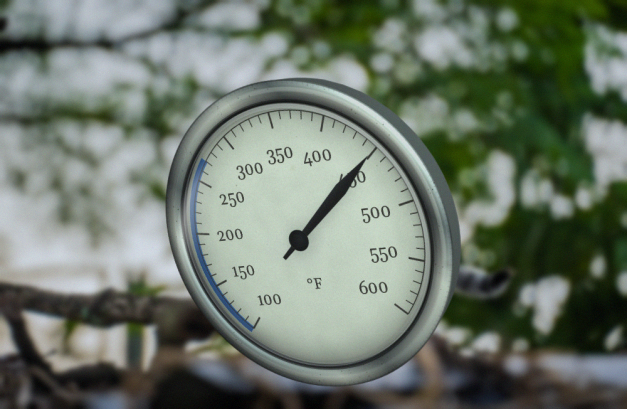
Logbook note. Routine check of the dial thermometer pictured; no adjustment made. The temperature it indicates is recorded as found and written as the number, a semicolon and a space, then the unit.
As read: 450; °F
